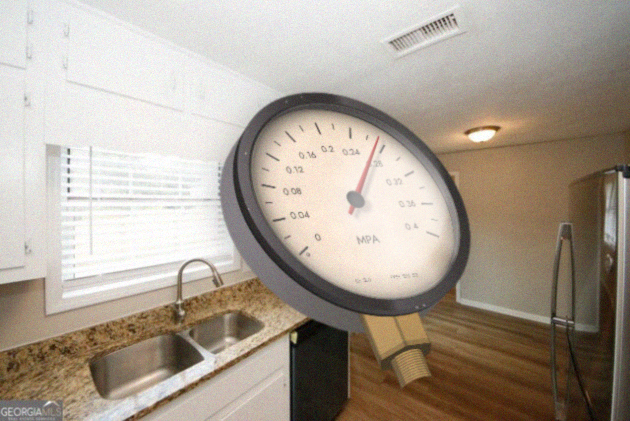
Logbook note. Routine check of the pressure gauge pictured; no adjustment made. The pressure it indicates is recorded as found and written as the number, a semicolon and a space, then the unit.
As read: 0.27; MPa
